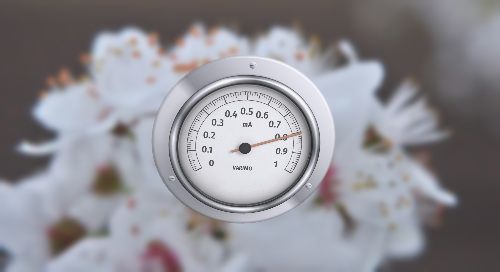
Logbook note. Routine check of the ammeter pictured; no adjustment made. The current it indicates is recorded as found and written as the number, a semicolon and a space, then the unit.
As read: 0.8; mA
